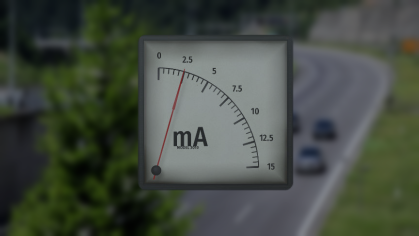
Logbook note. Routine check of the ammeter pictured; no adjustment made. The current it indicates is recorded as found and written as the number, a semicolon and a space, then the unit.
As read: 2.5; mA
